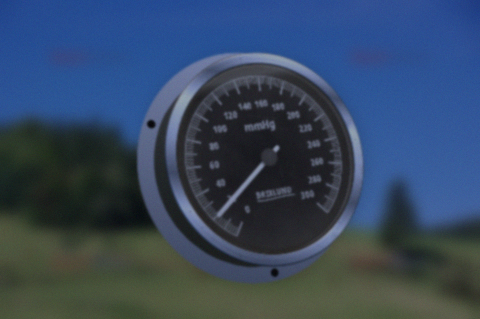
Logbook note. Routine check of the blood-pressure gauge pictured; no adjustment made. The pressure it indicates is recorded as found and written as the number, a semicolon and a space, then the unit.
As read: 20; mmHg
